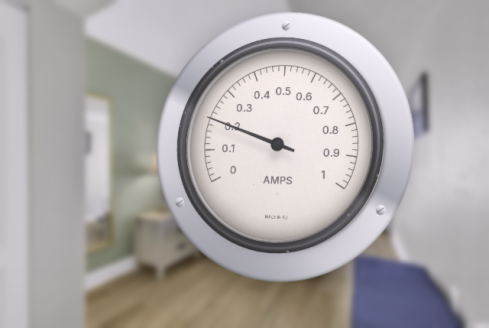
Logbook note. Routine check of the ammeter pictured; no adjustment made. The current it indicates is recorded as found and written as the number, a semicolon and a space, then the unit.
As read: 0.2; A
